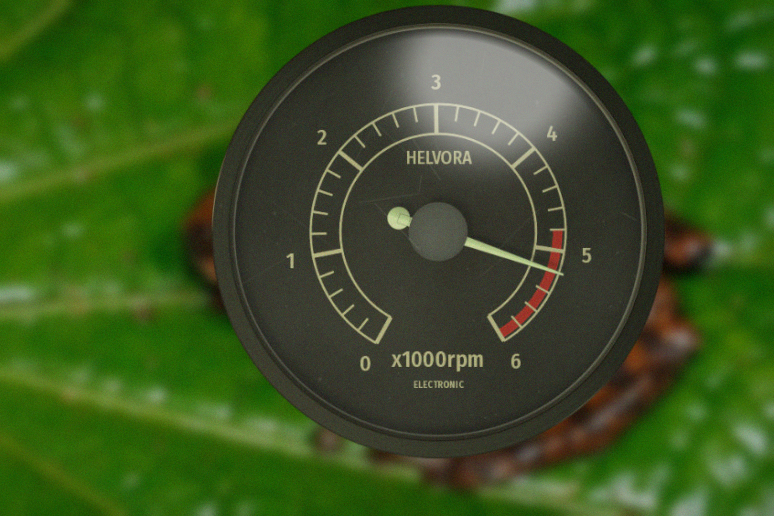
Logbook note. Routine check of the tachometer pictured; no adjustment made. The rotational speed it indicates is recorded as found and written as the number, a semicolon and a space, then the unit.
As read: 5200; rpm
